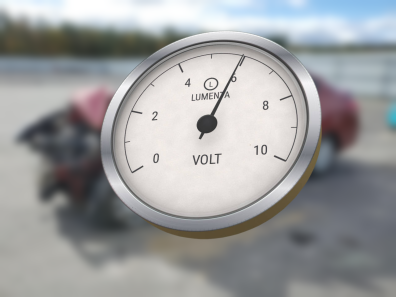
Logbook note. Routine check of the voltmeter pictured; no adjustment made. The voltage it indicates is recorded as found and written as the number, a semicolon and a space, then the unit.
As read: 6; V
